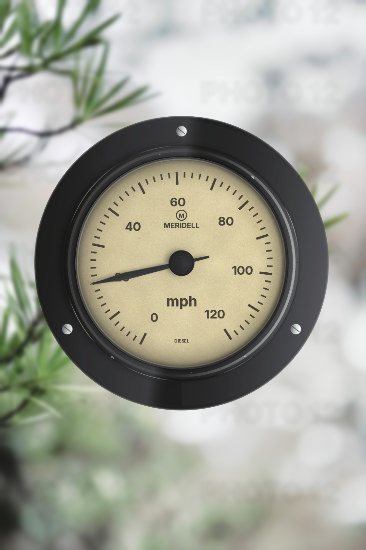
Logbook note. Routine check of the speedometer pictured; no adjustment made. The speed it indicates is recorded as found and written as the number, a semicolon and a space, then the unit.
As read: 20; mph
